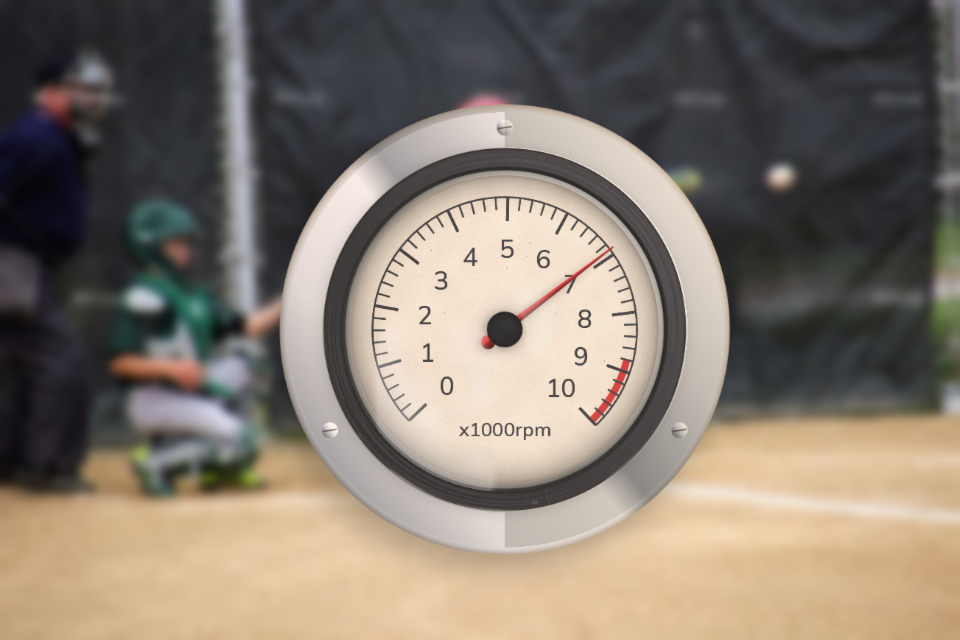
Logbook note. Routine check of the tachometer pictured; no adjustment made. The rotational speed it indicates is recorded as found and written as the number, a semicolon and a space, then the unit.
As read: 6900; rpm
